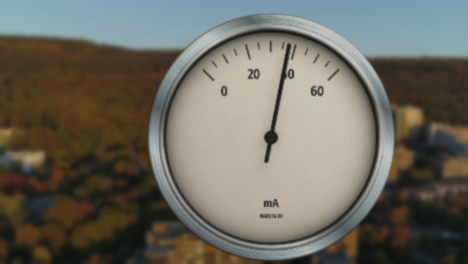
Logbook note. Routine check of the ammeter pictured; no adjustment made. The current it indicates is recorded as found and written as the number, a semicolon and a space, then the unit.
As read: 37.5; mA
